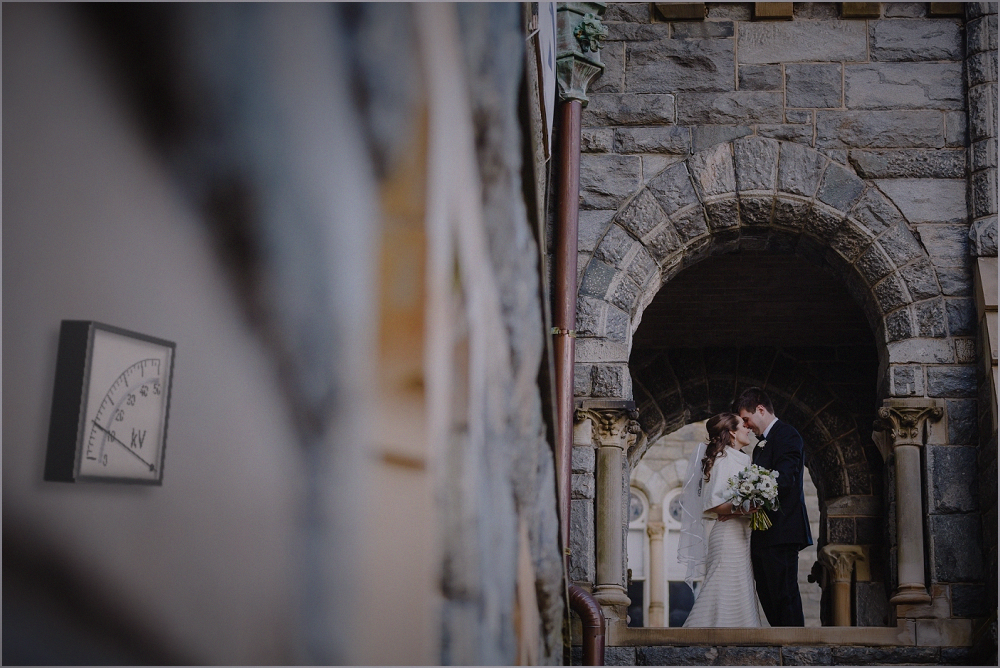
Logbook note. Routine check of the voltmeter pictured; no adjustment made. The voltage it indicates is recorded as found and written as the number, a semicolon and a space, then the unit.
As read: 10; kV
